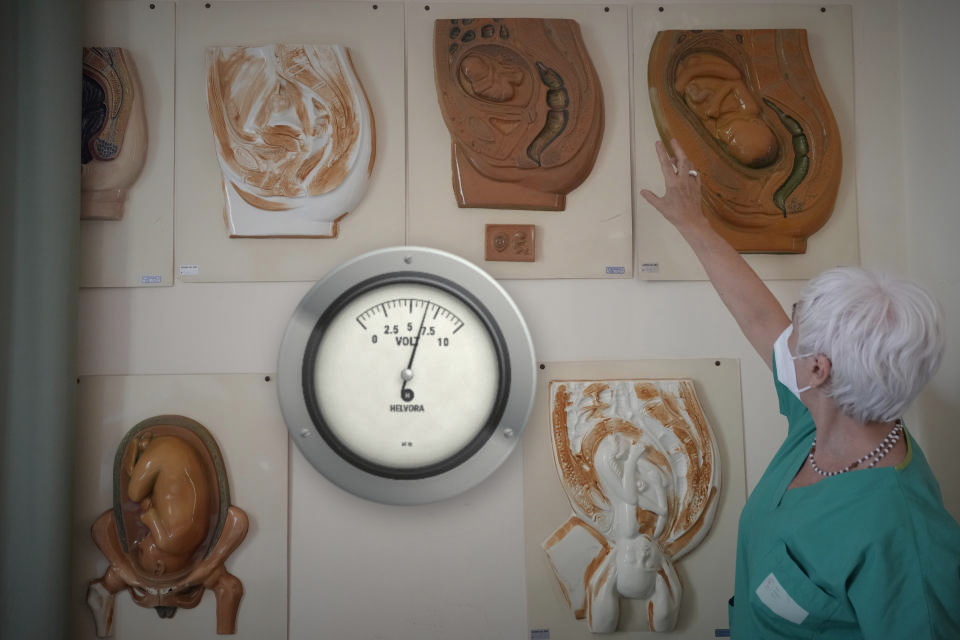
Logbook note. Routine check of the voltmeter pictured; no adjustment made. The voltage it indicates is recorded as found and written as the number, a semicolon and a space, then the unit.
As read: 6.5; V
